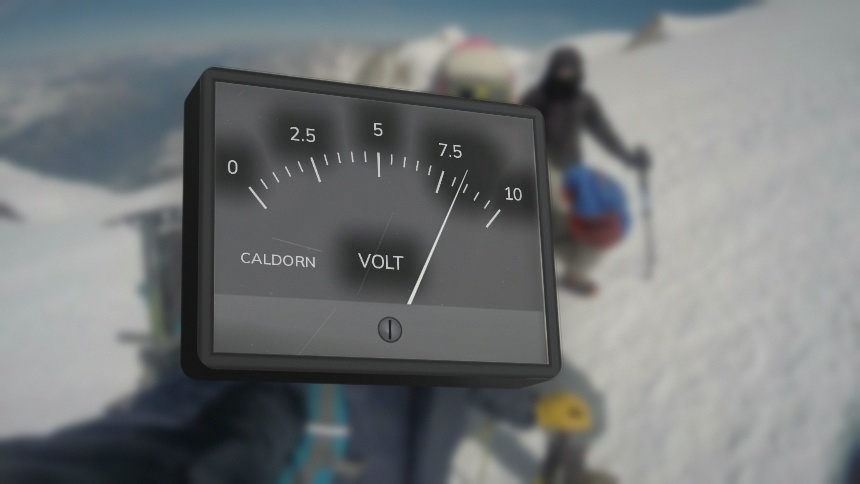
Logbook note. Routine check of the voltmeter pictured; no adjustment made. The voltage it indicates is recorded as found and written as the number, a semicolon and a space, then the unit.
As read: 8.25; V
